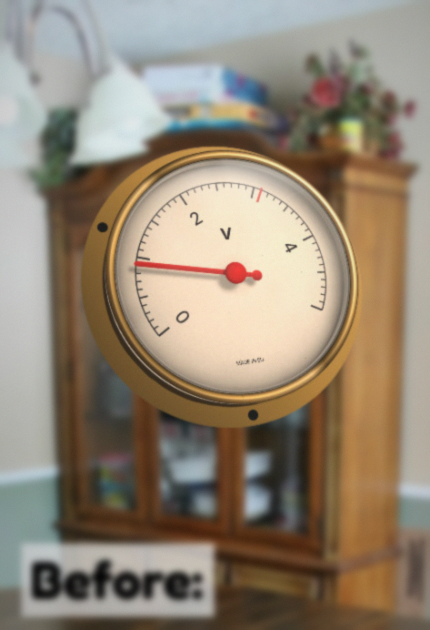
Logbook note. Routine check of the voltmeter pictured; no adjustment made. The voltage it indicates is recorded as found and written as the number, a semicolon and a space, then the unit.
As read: 0.9; V
